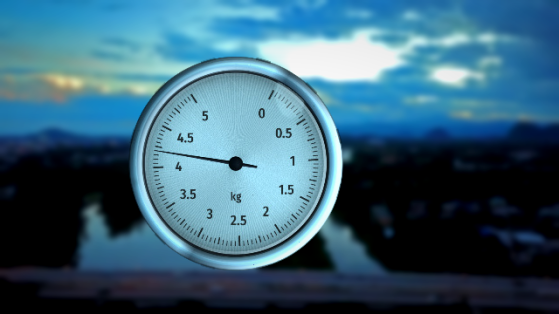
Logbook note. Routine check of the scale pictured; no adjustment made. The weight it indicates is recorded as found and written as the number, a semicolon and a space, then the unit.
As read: 4.2; kg
